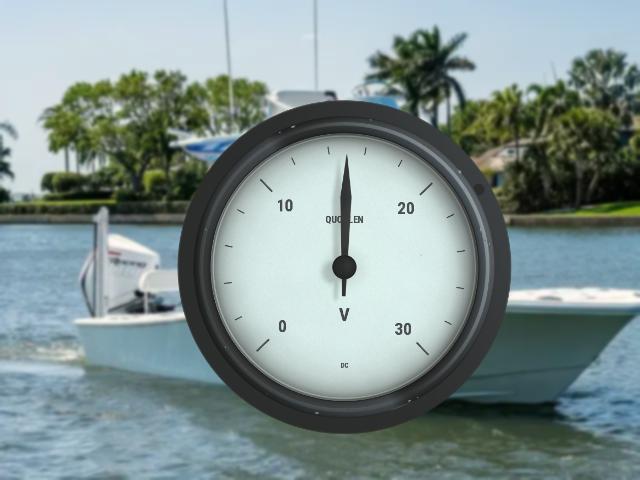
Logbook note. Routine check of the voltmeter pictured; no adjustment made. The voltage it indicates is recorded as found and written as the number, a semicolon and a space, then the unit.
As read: 15; V
